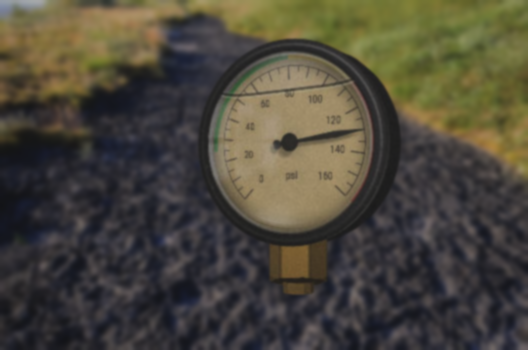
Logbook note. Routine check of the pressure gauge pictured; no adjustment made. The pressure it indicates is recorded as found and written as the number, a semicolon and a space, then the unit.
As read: 130; psi
